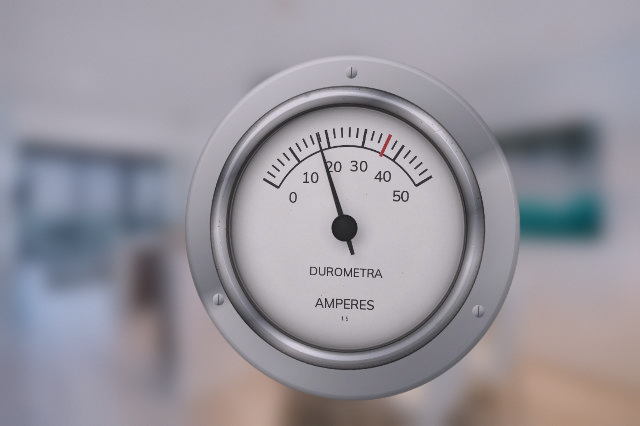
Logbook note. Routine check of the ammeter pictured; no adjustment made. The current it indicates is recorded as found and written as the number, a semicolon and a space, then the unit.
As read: 18; A
